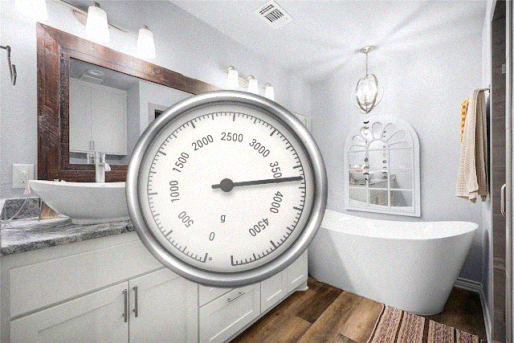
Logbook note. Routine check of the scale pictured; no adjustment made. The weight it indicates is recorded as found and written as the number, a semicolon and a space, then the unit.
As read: 3650; g
